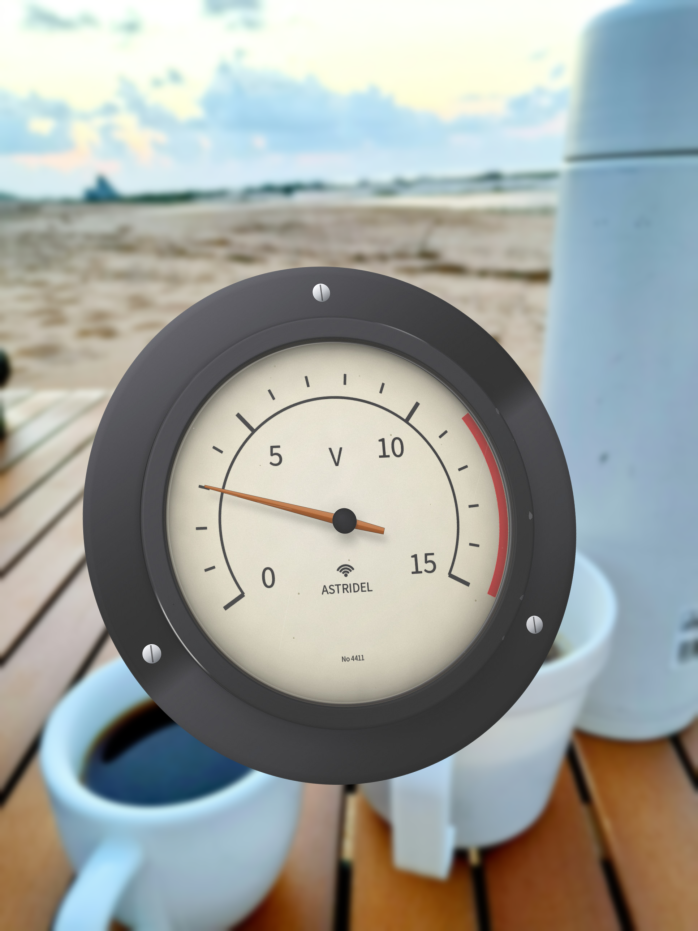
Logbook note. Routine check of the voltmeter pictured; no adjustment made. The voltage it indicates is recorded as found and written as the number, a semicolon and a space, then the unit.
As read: 3; V
